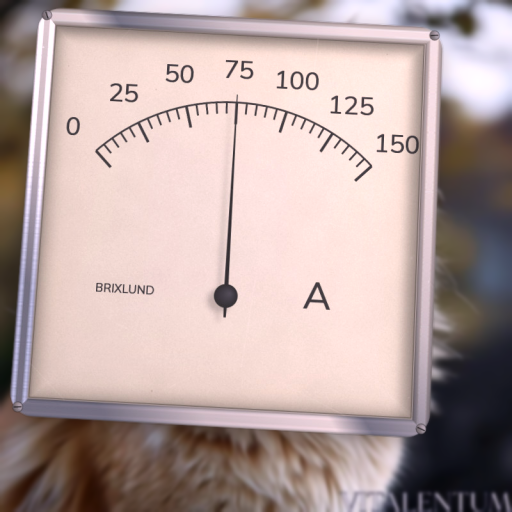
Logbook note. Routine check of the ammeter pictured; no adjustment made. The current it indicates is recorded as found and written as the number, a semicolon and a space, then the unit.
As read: 75; A
